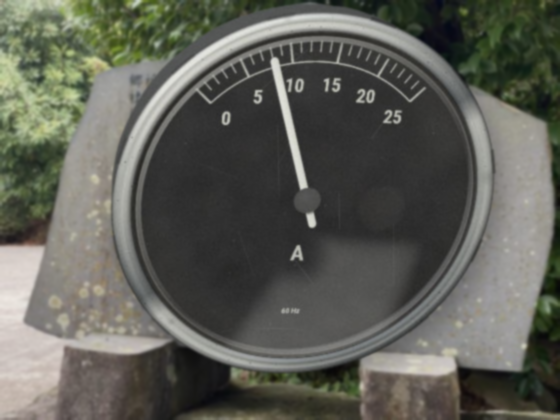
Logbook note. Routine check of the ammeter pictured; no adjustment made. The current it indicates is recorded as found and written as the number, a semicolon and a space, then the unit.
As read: 8; A
